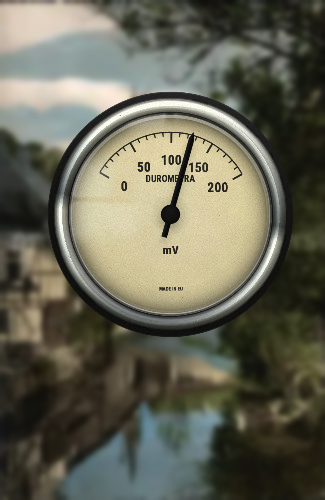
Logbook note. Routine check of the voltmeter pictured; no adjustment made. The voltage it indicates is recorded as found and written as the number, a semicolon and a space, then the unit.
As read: 125; mV
